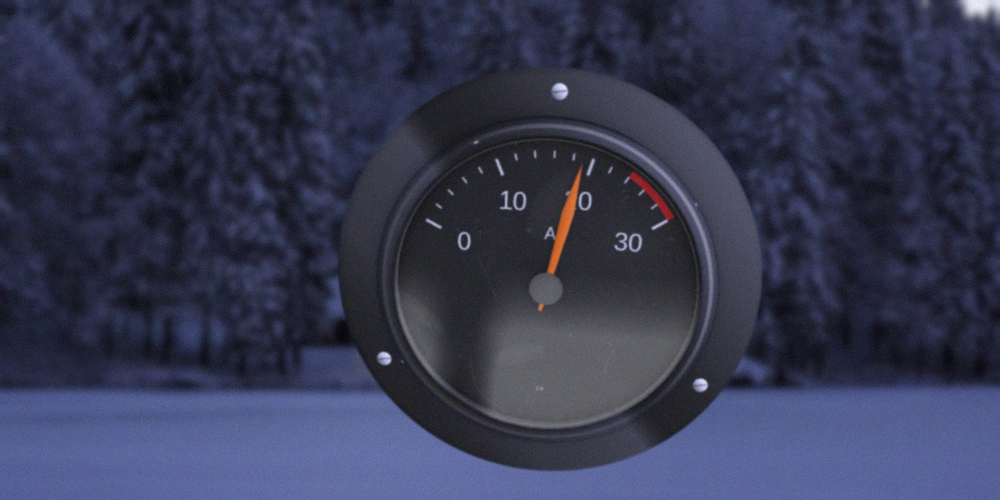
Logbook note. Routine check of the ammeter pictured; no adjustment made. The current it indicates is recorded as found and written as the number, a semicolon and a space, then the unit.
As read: 19; A
